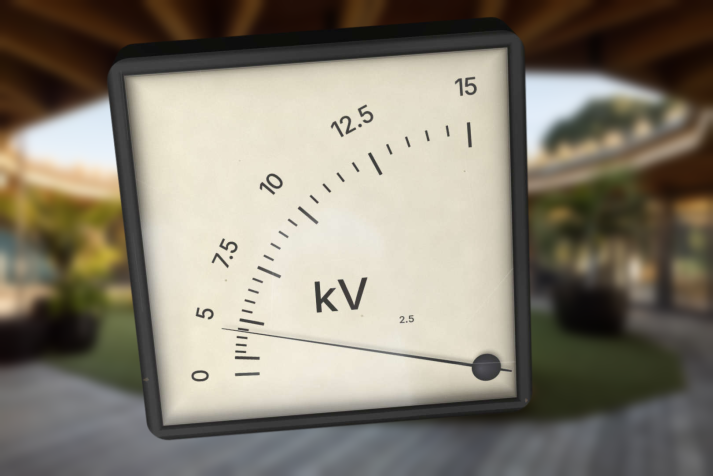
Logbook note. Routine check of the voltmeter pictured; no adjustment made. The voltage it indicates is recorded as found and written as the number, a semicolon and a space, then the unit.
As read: 4.5; kV
